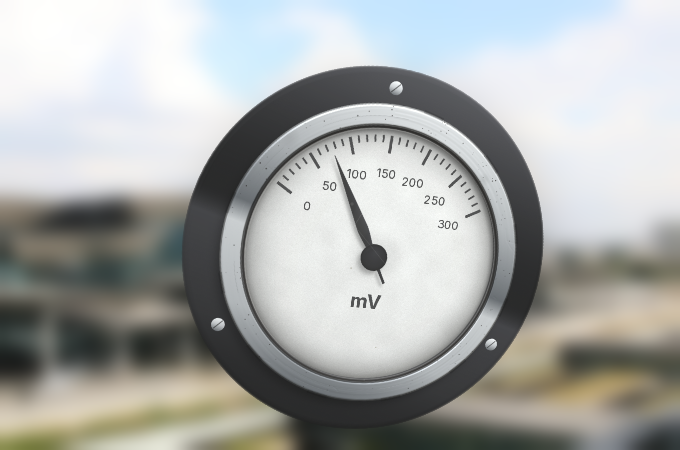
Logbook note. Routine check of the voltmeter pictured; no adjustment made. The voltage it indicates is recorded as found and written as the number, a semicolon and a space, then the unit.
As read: 75; mV
